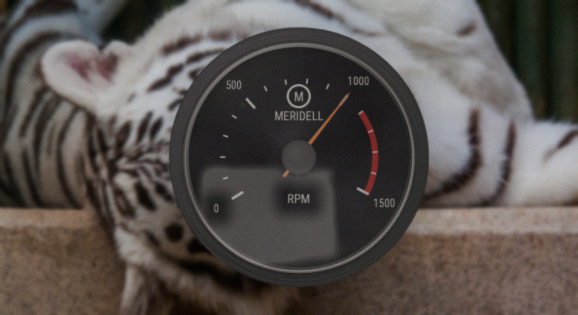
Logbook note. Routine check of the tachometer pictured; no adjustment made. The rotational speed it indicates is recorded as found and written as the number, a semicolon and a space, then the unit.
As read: 1000; rpm
